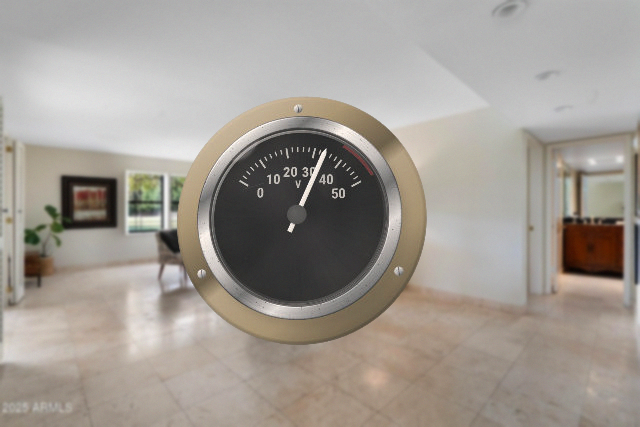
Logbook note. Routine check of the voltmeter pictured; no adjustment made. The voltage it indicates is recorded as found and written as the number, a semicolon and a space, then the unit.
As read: 34; V
